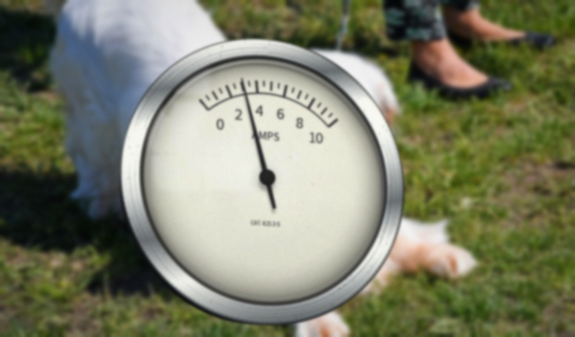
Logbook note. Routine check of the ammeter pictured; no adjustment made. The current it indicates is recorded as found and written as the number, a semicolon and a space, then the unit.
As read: 3; A
